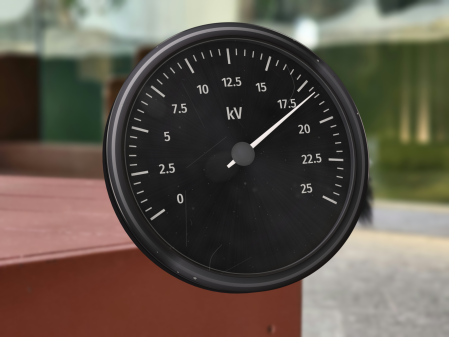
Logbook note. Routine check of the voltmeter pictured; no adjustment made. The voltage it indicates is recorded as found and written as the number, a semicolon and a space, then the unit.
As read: 18.25; kV
